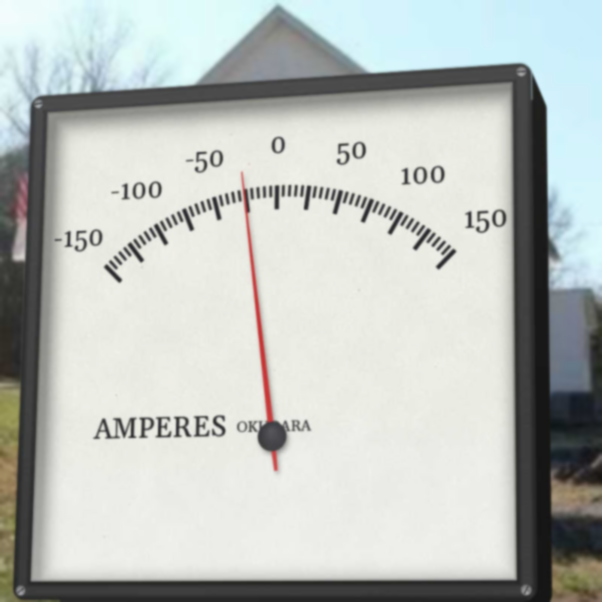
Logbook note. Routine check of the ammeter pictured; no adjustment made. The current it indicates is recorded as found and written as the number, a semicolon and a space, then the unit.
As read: -25; A
